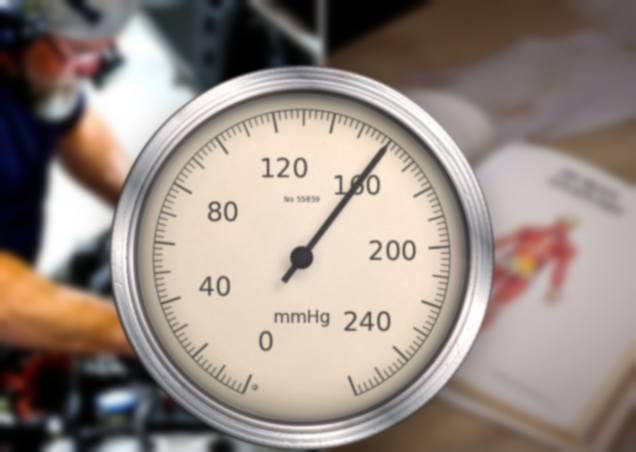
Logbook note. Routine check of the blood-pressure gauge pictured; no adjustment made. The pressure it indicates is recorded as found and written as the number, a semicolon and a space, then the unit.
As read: 160; mmHg
